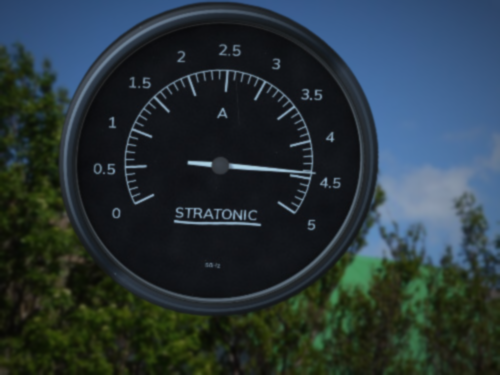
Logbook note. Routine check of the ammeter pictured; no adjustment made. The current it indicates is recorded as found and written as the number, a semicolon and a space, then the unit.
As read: 4.4; A
